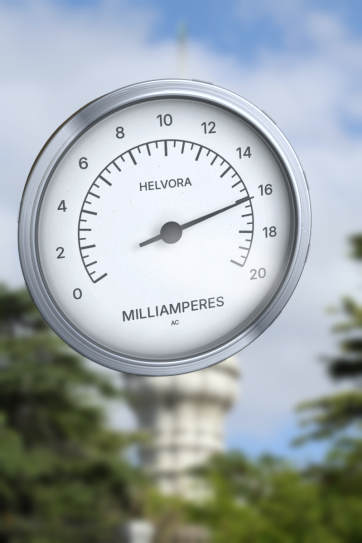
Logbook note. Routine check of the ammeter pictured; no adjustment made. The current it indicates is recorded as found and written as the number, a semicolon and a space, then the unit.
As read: 16; mA
